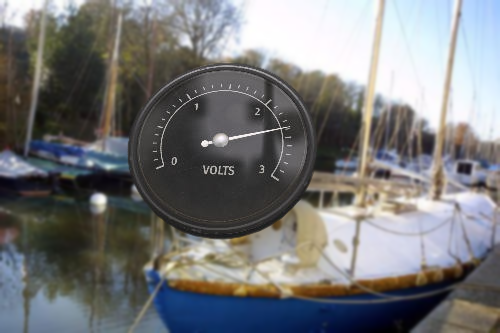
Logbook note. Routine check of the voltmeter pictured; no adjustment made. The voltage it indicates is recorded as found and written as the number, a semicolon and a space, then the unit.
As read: 2.4; V
